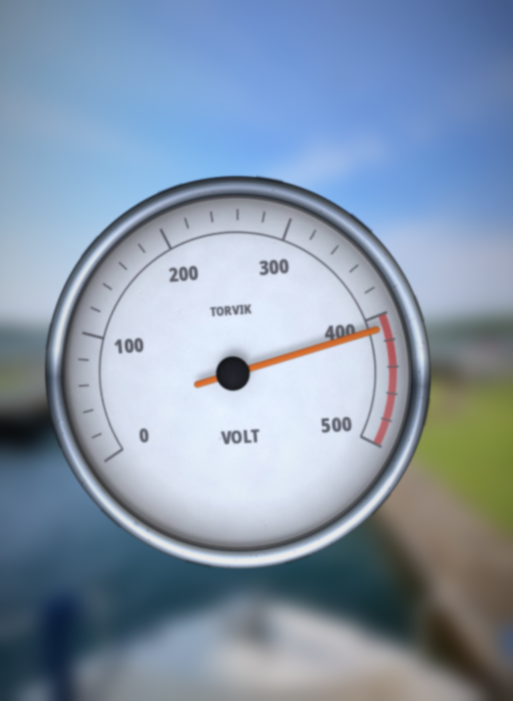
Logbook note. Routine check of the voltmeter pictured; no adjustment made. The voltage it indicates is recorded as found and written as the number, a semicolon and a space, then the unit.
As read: 410; V
